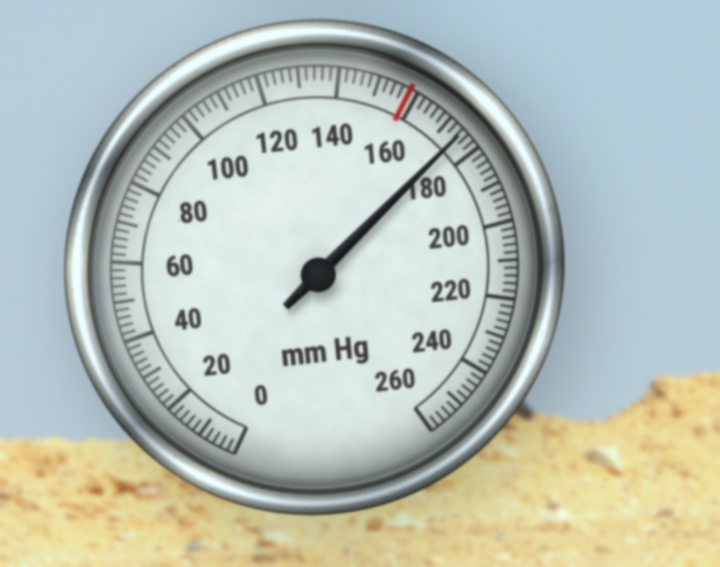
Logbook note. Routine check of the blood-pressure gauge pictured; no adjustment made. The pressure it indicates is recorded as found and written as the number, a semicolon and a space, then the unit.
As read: 174; mmHg
